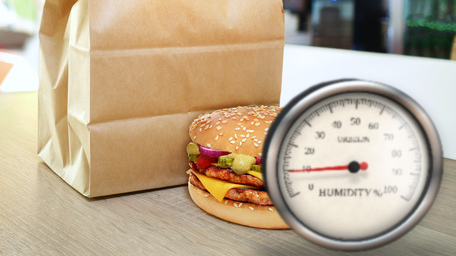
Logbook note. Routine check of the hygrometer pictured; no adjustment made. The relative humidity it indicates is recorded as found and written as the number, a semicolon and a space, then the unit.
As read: 10; %
